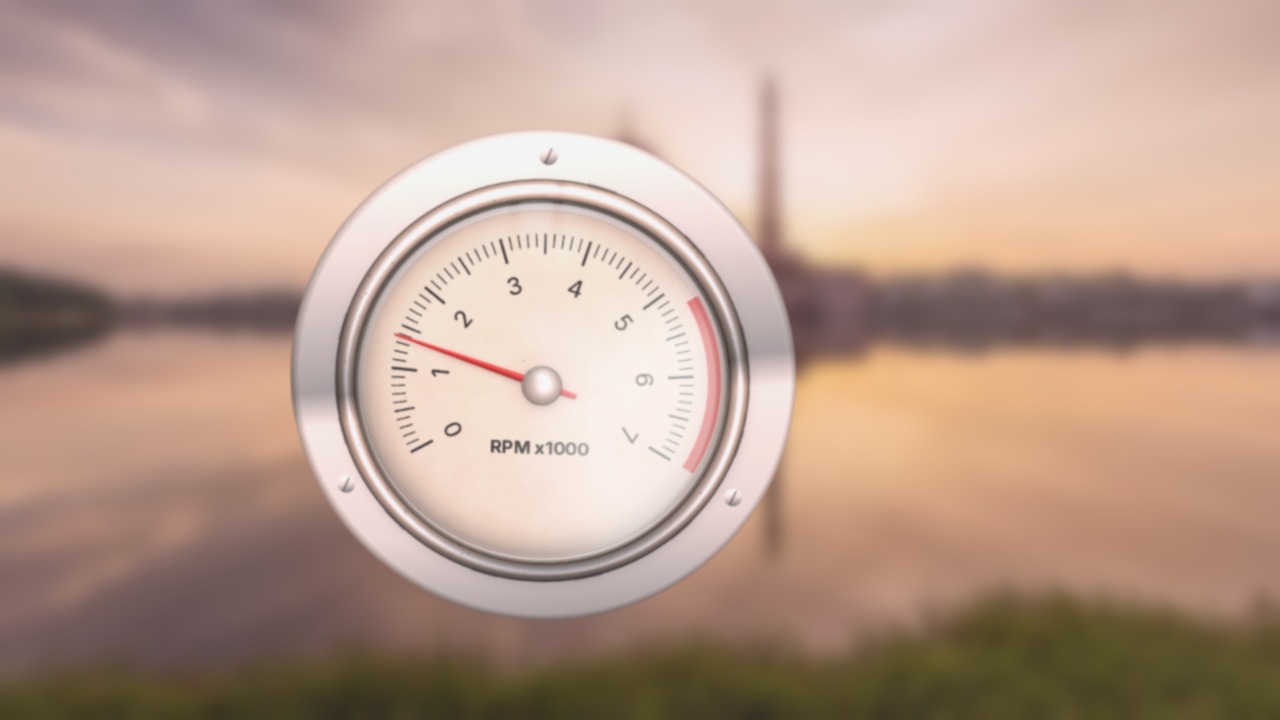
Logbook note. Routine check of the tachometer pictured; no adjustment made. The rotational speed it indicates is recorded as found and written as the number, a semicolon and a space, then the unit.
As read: 1400; rpm
